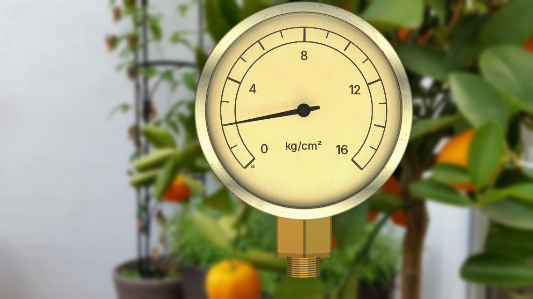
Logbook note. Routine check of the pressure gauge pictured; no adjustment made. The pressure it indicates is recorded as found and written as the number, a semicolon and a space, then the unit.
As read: 2; kg/cm²
